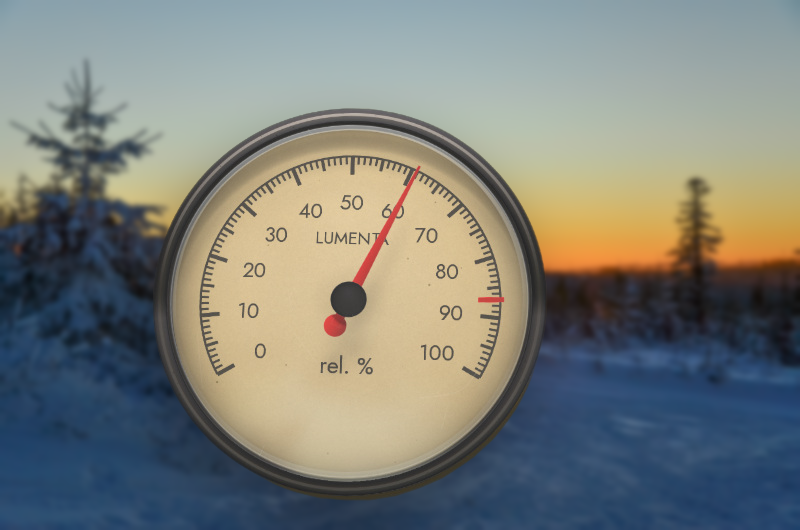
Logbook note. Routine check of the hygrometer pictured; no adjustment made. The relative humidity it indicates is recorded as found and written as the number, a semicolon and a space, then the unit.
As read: 61; %
